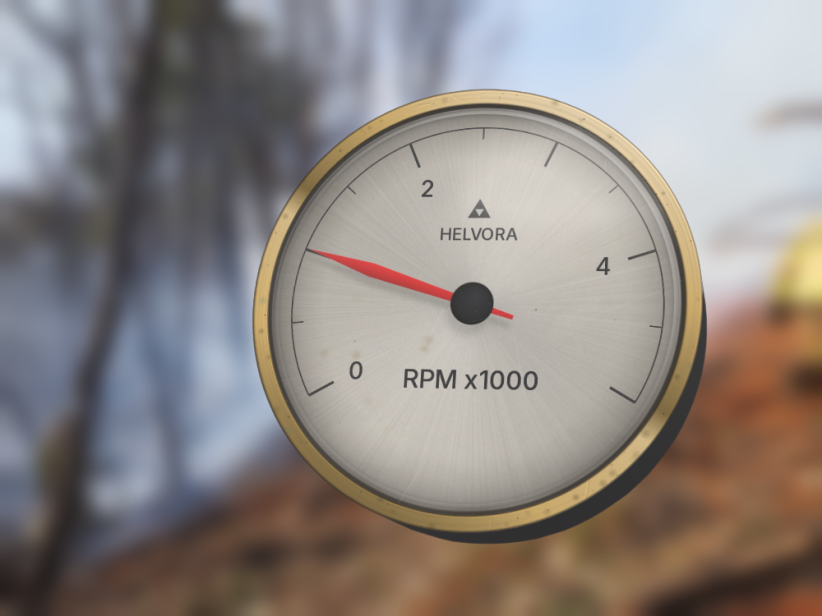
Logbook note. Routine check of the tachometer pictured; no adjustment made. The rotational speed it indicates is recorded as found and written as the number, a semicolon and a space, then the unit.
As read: 1000; rpm
